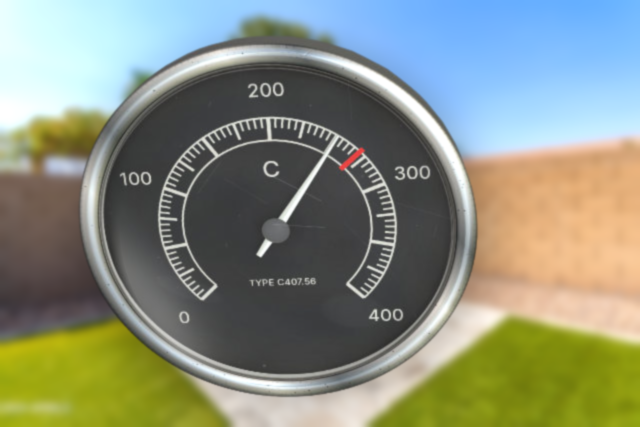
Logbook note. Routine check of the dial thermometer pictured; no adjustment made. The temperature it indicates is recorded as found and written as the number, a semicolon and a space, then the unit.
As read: 250; °C
